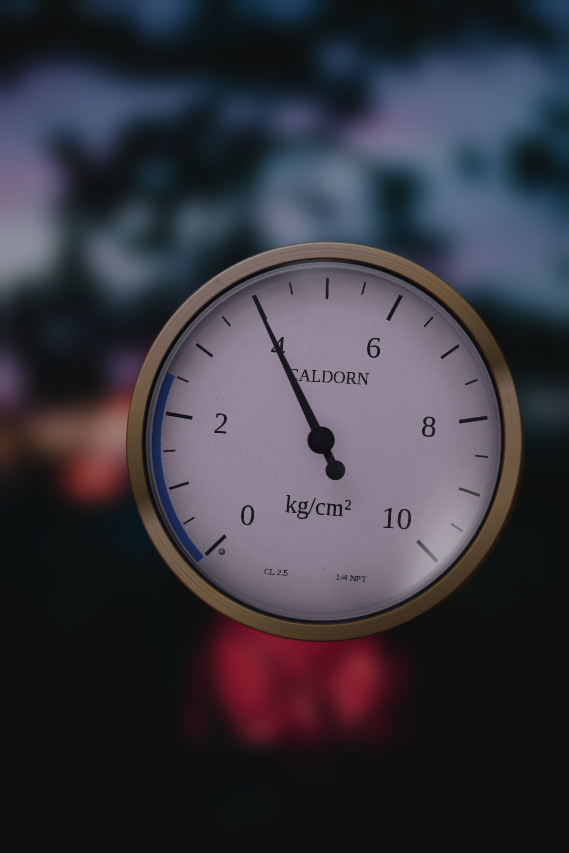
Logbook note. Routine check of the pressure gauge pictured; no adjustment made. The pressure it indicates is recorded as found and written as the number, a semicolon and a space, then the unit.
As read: 4; kg/cm²
